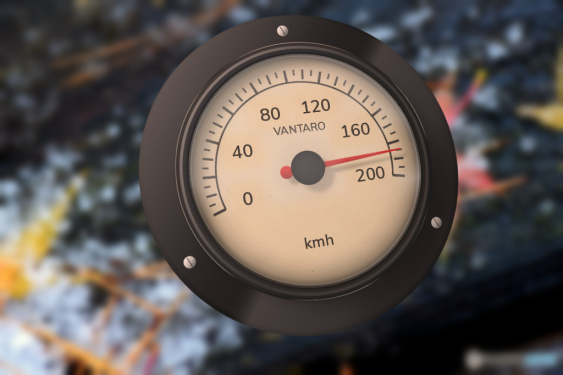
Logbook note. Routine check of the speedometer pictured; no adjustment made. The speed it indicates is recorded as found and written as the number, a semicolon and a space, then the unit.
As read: 185; km/h
